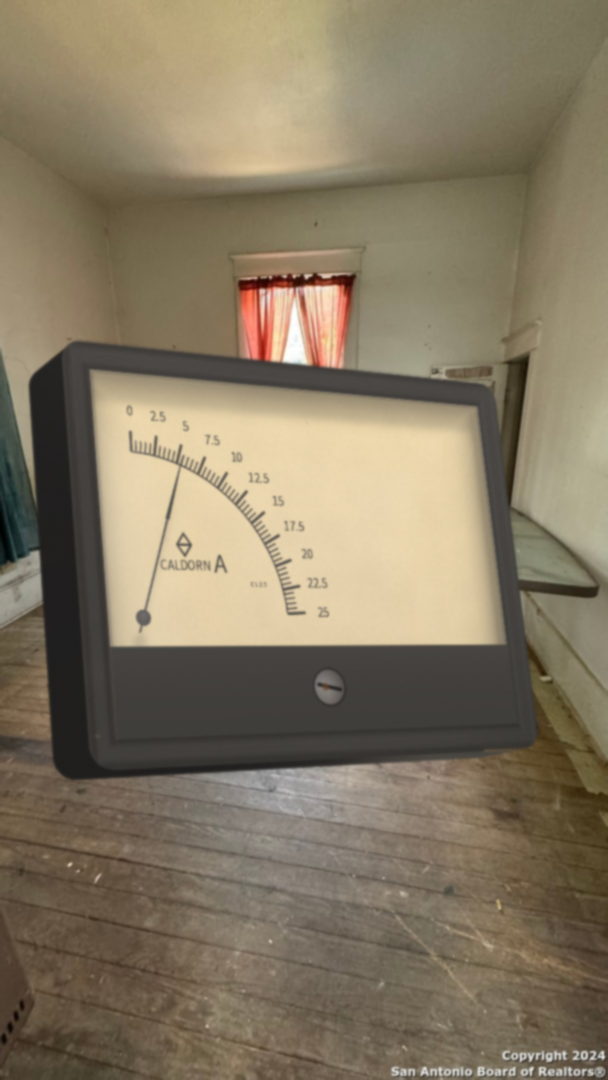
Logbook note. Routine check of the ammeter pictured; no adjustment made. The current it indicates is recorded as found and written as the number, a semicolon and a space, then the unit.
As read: 5; A
